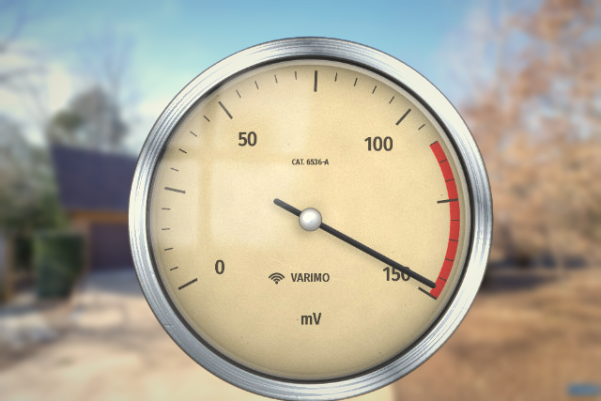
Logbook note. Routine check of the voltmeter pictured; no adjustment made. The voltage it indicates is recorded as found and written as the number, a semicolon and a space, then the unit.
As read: 147.5; mV
